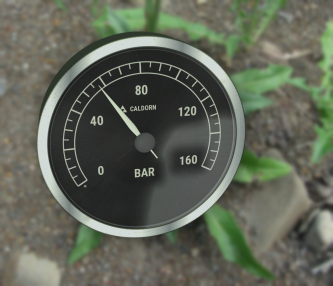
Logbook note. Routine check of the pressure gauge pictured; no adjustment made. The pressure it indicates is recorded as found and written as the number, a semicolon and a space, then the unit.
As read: 57.5; bar
